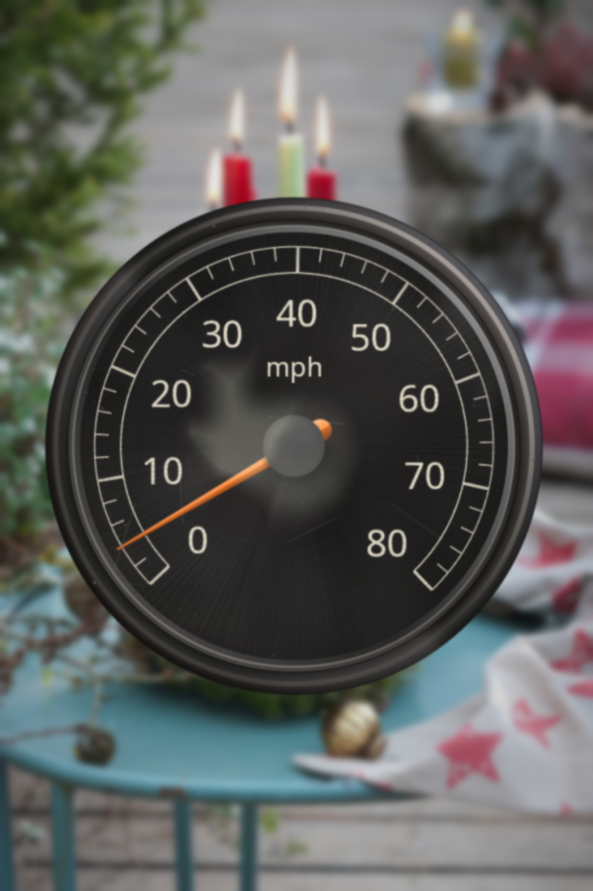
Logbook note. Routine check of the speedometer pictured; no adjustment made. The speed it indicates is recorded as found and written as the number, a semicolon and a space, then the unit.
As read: 4; mph
